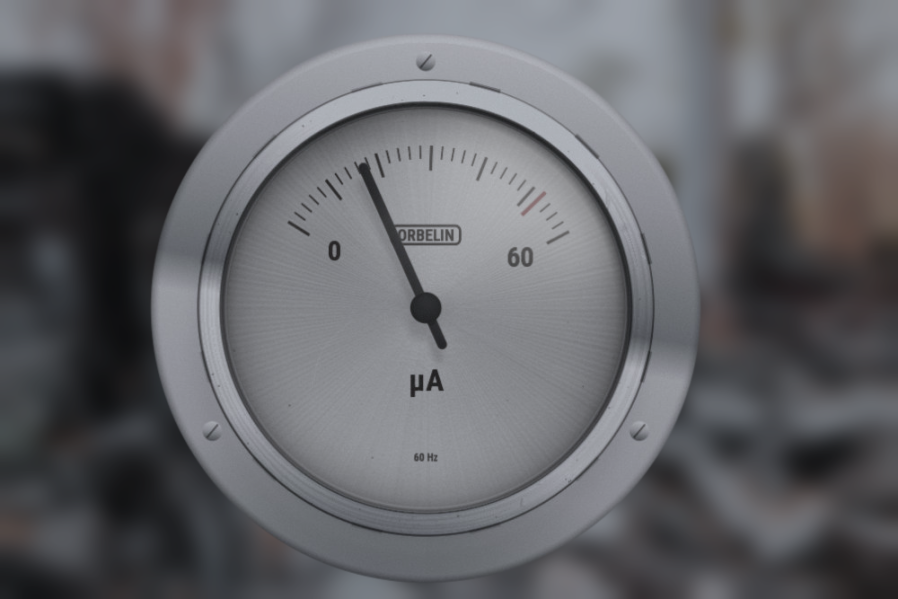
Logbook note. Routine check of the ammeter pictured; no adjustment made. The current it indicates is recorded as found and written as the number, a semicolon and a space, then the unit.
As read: 17; µA
